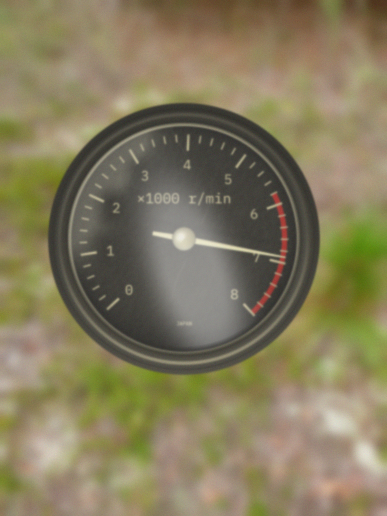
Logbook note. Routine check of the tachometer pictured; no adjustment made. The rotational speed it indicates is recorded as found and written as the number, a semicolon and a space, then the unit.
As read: 6900; rpm
